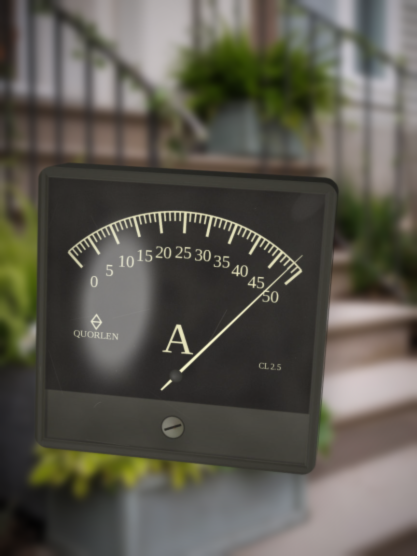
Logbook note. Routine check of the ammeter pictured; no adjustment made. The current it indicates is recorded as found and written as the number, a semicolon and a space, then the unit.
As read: 48; A
